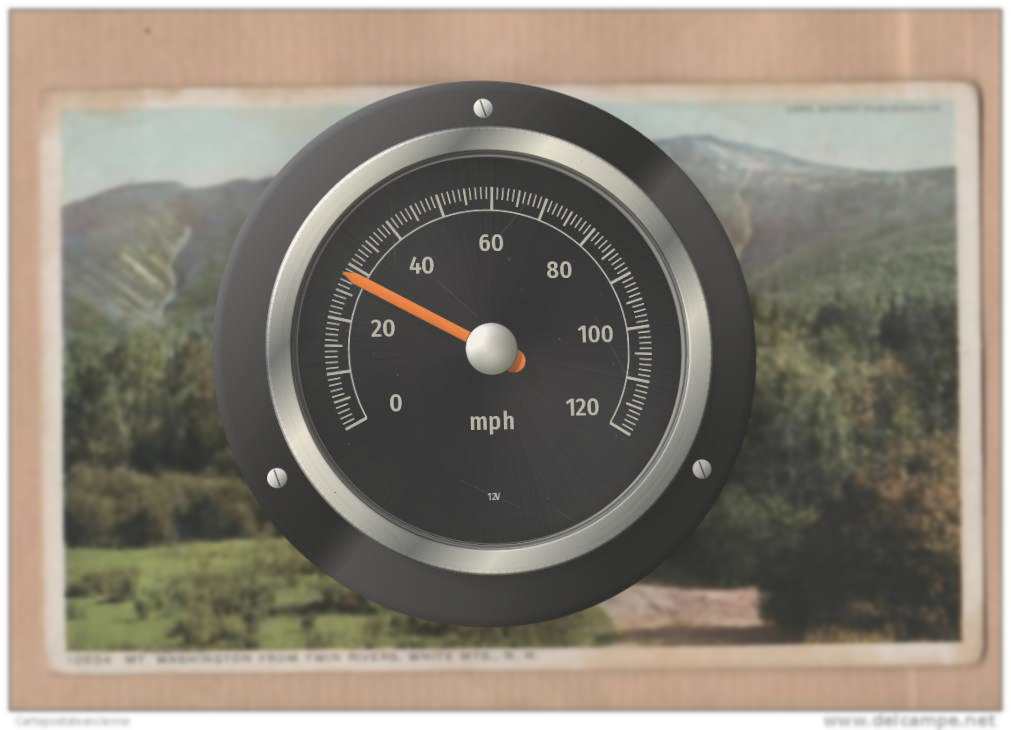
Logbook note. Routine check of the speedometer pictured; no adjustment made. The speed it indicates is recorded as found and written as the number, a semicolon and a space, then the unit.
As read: 28; mph
